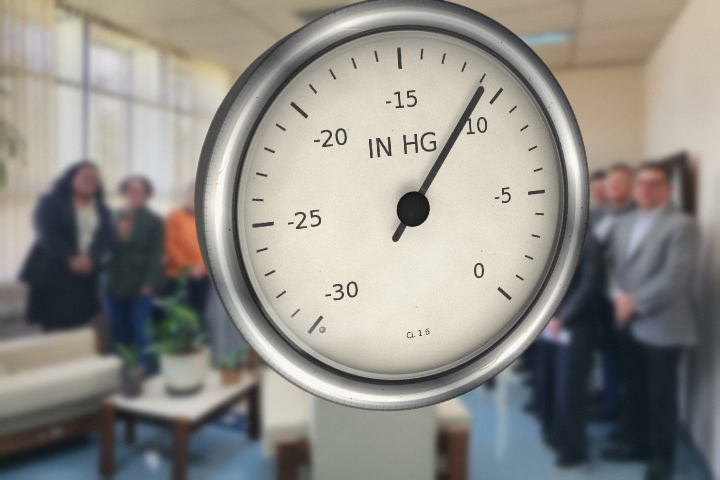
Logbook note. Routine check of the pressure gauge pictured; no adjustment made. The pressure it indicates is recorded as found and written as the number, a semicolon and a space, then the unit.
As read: -11; inHg
